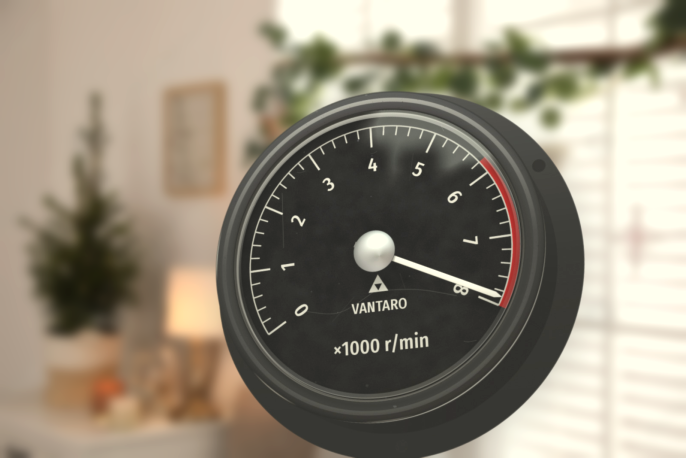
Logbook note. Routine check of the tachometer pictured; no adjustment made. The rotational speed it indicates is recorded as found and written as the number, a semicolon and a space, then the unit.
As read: 7900; rpm
